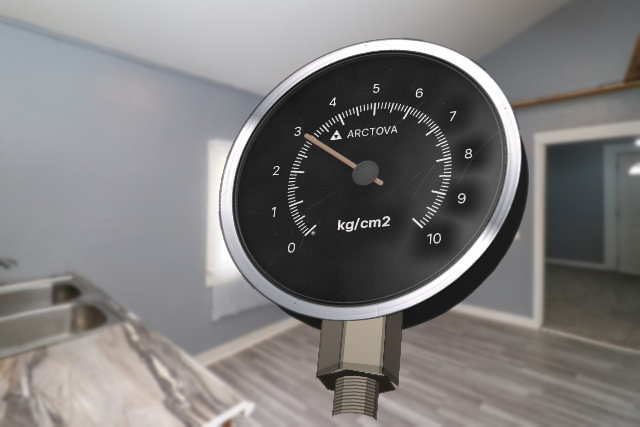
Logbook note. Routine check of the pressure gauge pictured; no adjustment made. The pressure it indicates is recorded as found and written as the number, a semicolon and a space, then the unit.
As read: 3; kg/cm²
